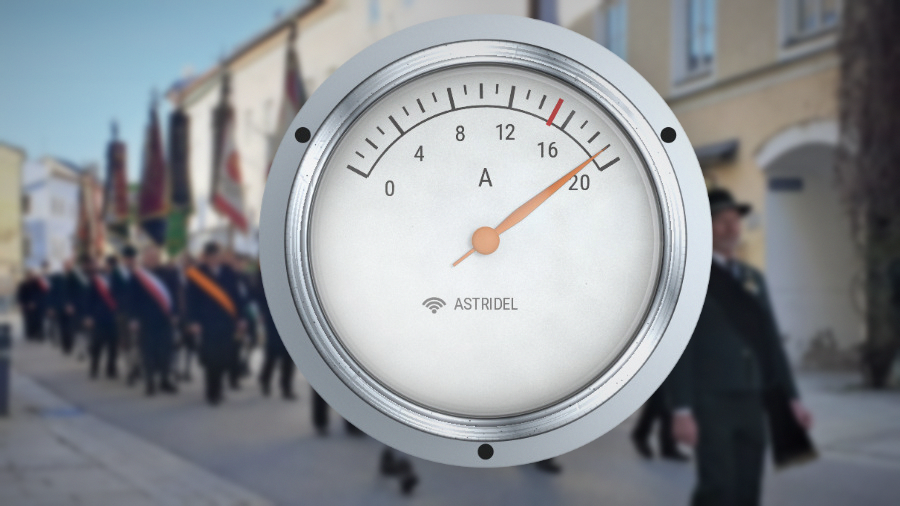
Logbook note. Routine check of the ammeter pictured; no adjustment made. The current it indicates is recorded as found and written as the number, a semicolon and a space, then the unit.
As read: 19; A
